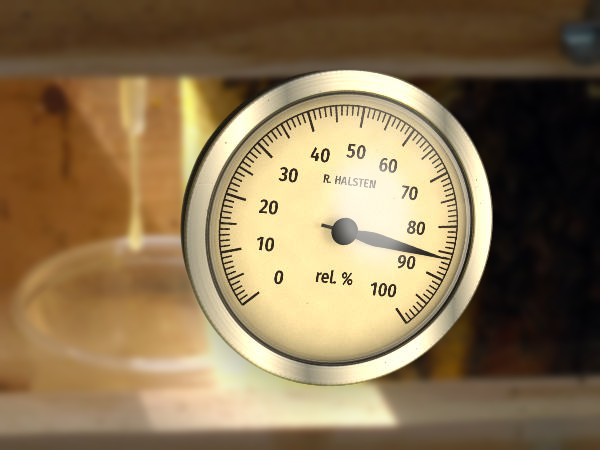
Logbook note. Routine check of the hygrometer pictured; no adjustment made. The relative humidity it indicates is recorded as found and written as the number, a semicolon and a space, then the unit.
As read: 86; %
